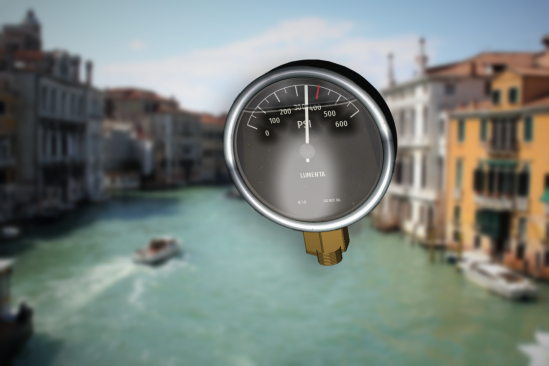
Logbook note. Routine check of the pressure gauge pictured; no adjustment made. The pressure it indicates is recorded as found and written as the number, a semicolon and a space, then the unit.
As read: 350; psi
